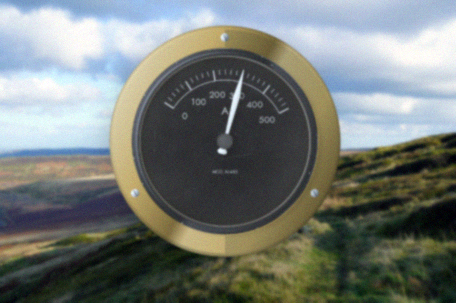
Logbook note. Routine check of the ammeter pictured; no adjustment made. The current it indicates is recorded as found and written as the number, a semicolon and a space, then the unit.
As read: 300; A
